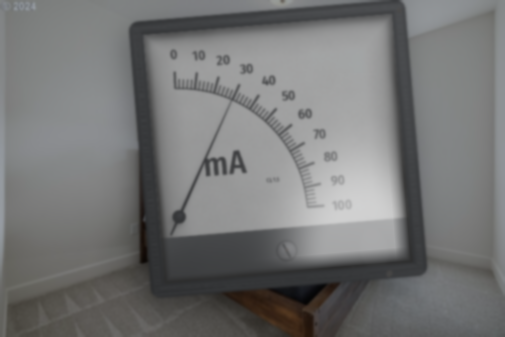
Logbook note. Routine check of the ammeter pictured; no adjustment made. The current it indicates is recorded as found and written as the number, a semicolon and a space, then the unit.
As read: 30; mA
